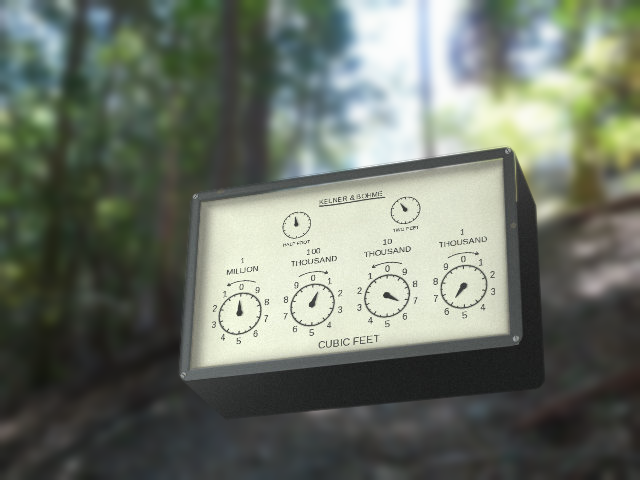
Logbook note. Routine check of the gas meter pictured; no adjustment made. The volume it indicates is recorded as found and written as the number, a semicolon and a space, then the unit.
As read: 6600; ft³
